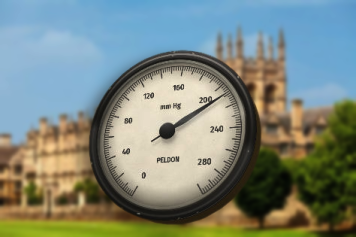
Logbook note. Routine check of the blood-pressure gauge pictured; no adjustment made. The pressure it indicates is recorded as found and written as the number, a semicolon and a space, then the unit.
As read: 210; mmHg
